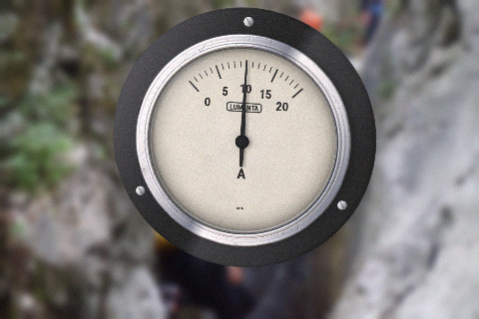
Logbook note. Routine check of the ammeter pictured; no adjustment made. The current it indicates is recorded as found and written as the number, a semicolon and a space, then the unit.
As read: 10; A
